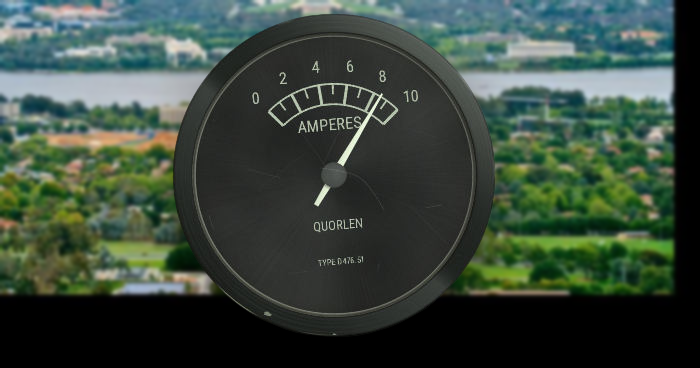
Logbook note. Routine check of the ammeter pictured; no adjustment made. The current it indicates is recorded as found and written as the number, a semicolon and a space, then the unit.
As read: 8.5; A
